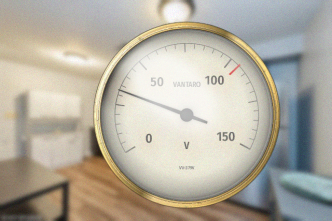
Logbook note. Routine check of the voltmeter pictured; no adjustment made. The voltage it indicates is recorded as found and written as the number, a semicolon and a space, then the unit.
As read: 32.5; V
